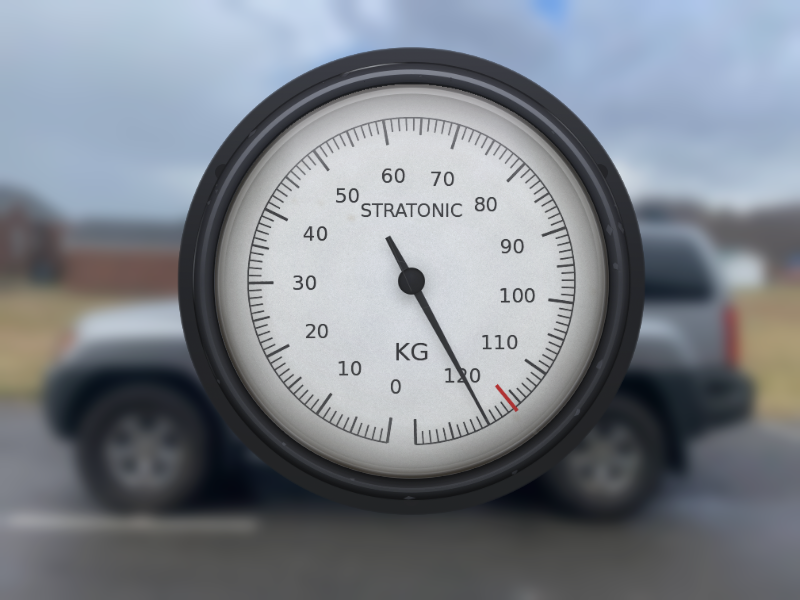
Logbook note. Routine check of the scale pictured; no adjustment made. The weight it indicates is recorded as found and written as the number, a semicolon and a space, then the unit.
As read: 120; kg
